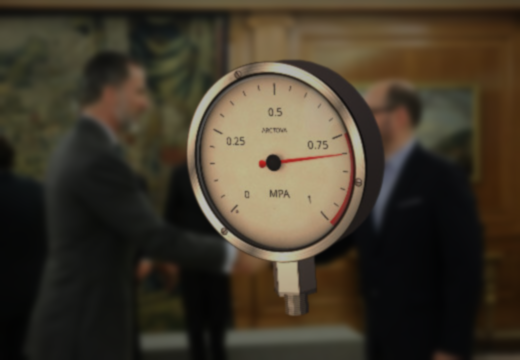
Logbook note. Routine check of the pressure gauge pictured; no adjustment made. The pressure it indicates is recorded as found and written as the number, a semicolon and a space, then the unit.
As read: 0.8; MPa
